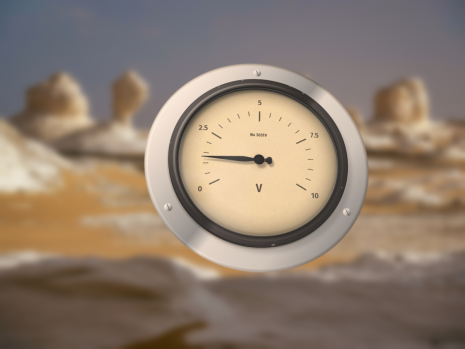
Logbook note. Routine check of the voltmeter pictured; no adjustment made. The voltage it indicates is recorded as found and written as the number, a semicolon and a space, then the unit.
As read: 1.25; V
